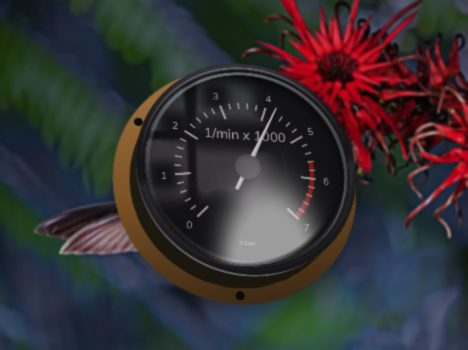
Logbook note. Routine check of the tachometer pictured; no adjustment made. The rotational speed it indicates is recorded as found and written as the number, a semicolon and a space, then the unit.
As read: 4200; rpm
